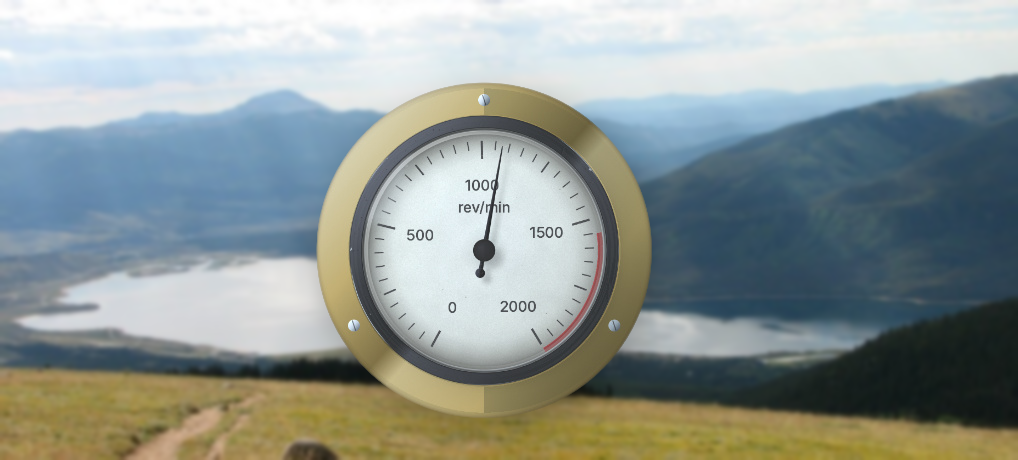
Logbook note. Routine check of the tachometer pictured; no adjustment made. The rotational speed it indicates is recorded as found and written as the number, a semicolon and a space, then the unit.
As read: 1075; rpm
